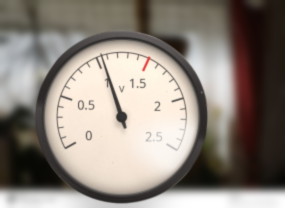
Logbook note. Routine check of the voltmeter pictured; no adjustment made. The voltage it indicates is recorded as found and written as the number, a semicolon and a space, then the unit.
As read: 1.05; V
